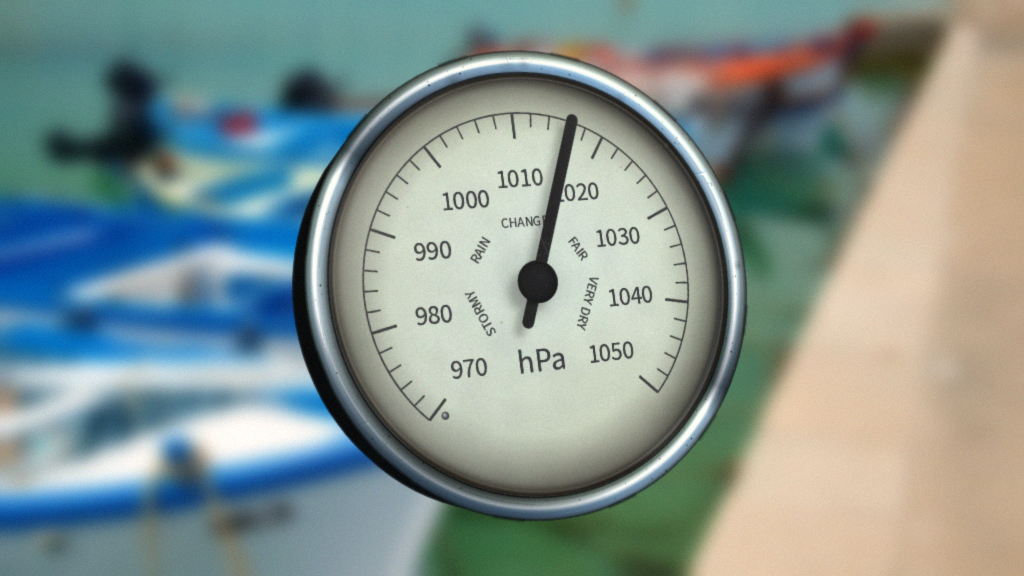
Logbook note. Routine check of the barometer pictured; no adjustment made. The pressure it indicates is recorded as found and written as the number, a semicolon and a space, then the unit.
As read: 1016; hPa
